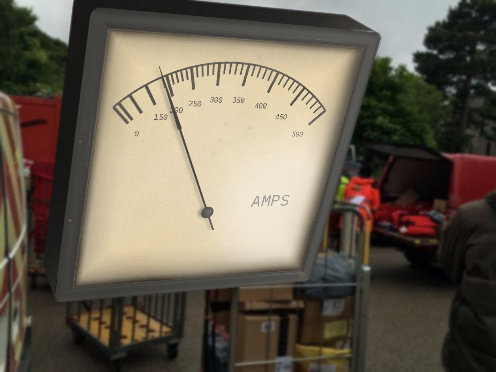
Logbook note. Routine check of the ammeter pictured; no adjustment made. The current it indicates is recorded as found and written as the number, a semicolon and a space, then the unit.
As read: 190; A
